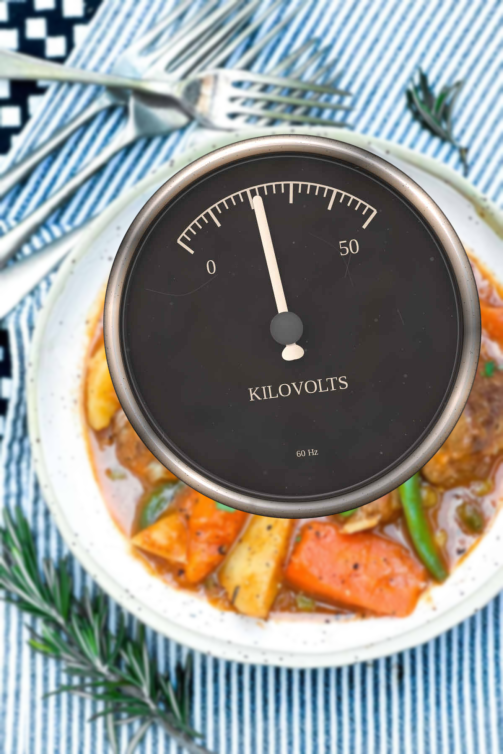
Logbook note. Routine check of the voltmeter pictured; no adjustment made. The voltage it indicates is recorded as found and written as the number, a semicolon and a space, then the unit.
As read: 22; kV
